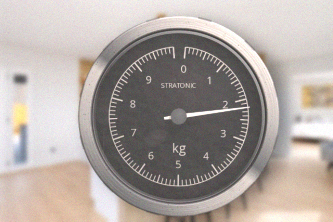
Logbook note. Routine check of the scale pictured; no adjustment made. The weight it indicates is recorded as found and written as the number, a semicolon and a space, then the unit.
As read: 2.2; kg
